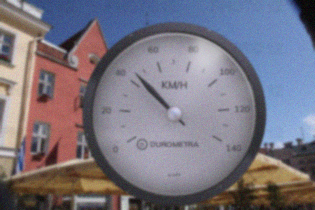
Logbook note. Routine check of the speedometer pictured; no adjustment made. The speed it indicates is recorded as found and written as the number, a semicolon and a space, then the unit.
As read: 45; km/h
